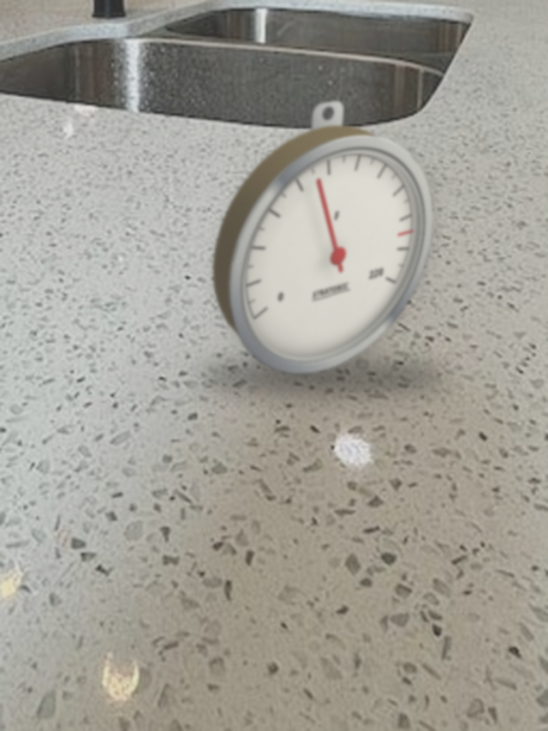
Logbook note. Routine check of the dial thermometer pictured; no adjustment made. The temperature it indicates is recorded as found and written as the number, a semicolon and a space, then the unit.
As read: 90; °F
